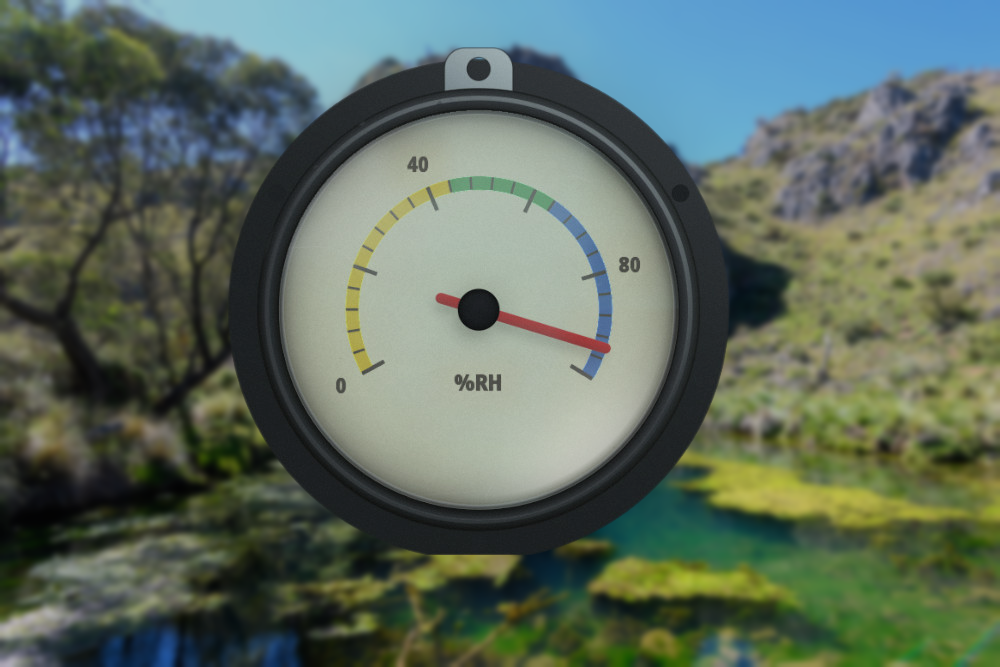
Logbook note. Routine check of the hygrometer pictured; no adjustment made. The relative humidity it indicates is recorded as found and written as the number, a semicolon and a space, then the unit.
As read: 94; %
